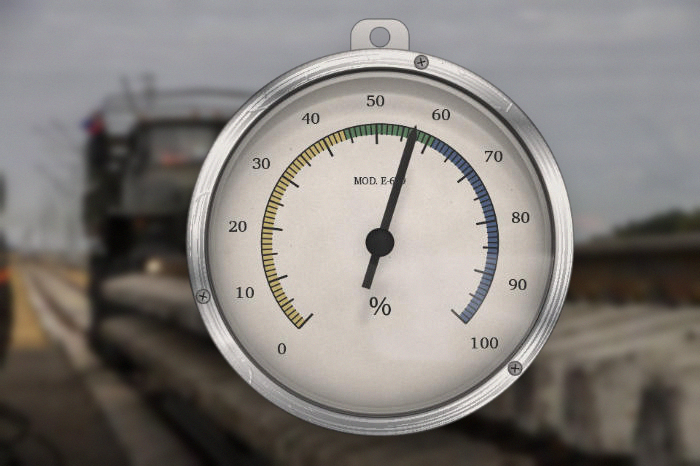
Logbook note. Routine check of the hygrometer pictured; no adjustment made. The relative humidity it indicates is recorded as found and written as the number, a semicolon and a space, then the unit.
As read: 57; %
